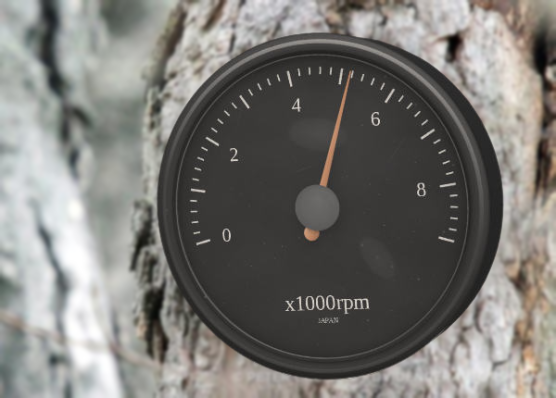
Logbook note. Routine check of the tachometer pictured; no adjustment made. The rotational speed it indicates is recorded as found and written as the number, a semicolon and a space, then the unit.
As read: 5200; rpm
